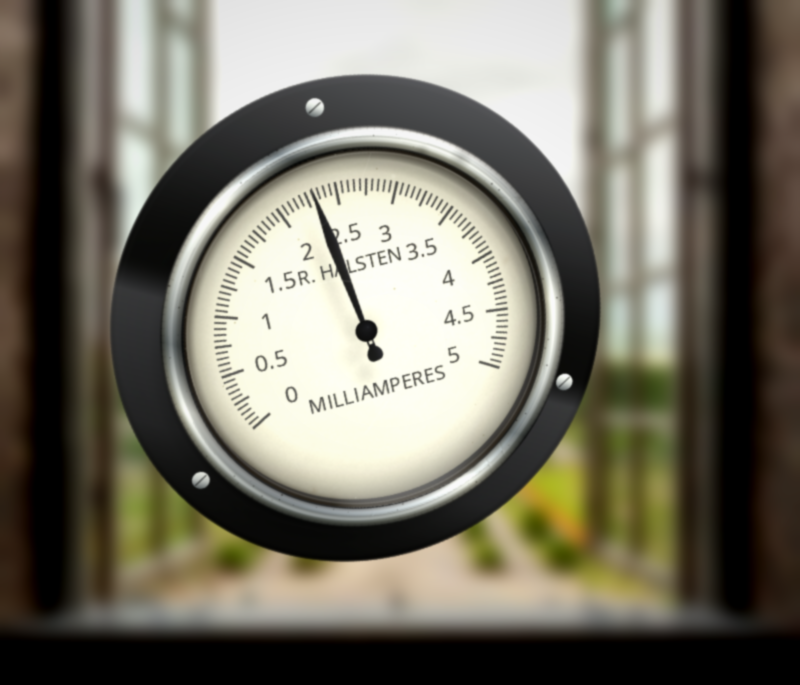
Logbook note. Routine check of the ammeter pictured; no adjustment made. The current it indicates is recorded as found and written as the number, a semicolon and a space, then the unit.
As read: 2.3; mA
